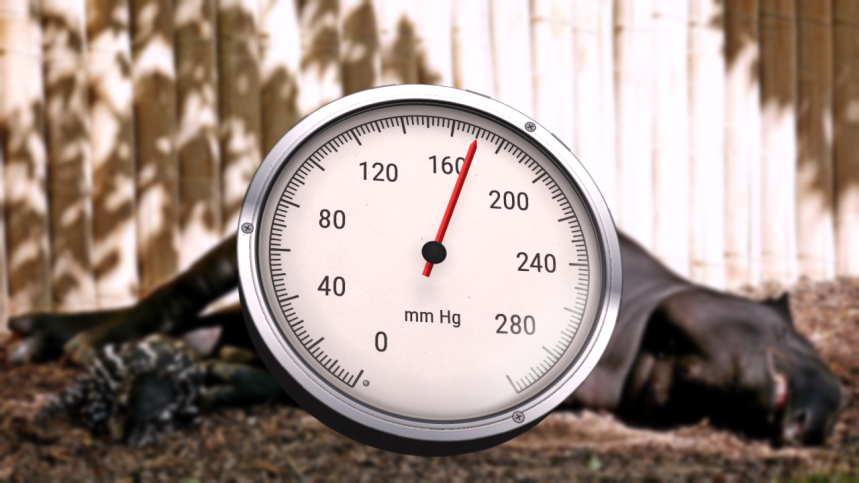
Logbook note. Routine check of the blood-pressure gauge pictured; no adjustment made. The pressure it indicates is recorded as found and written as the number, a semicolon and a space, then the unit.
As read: 170; mmHg
